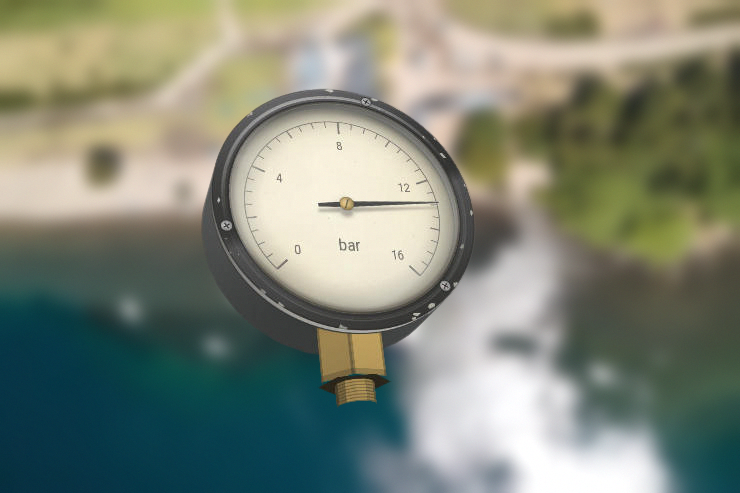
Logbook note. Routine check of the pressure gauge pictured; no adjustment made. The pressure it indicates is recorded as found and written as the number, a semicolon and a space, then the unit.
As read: 13; bar
